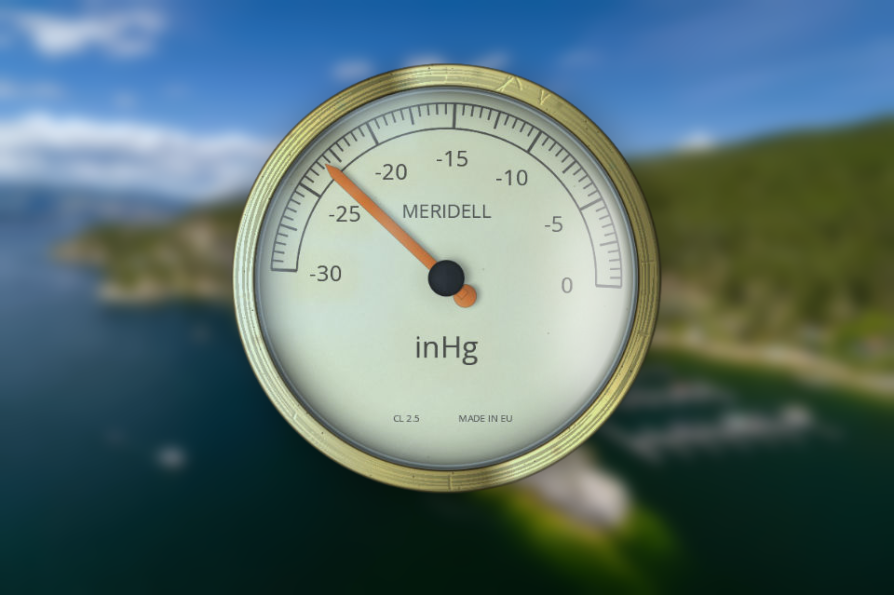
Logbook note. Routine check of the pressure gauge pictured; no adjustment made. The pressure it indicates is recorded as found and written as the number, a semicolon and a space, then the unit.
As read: -23.25; inHg
